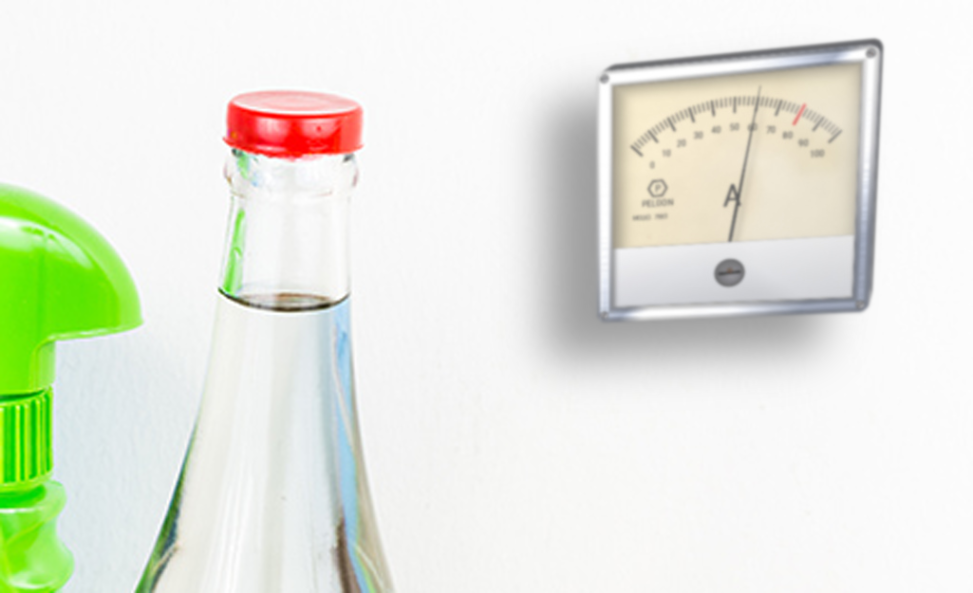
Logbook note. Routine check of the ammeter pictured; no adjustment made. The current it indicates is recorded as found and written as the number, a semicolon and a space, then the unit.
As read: 60; A
